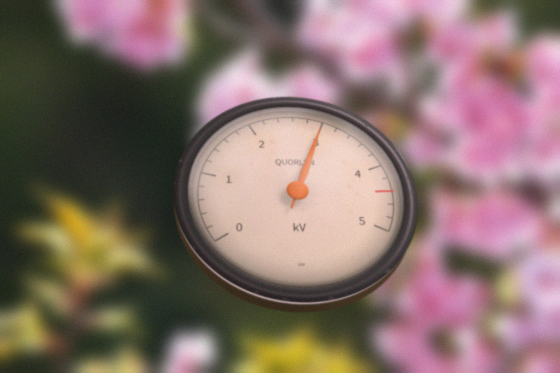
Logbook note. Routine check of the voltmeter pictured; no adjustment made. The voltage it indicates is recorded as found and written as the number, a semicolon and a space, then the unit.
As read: 3; kV
